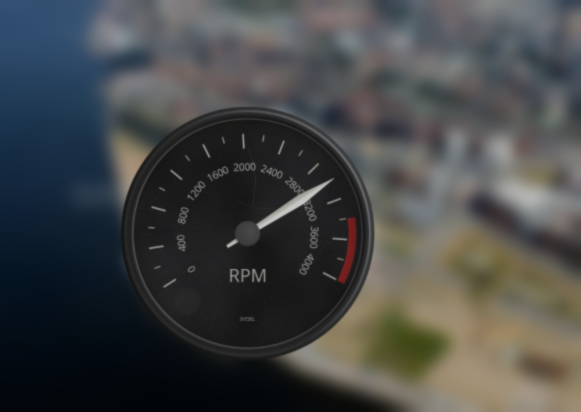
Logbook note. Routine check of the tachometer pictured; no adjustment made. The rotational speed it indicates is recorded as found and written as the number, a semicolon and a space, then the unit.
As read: 3000; rpm
